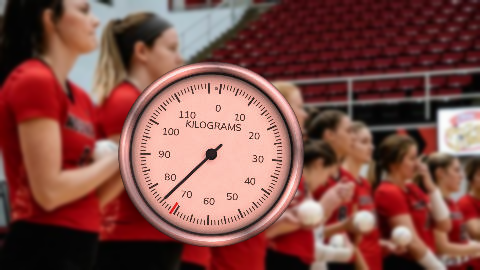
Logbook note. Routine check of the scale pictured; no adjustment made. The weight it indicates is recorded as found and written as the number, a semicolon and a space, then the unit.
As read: 75; kg
